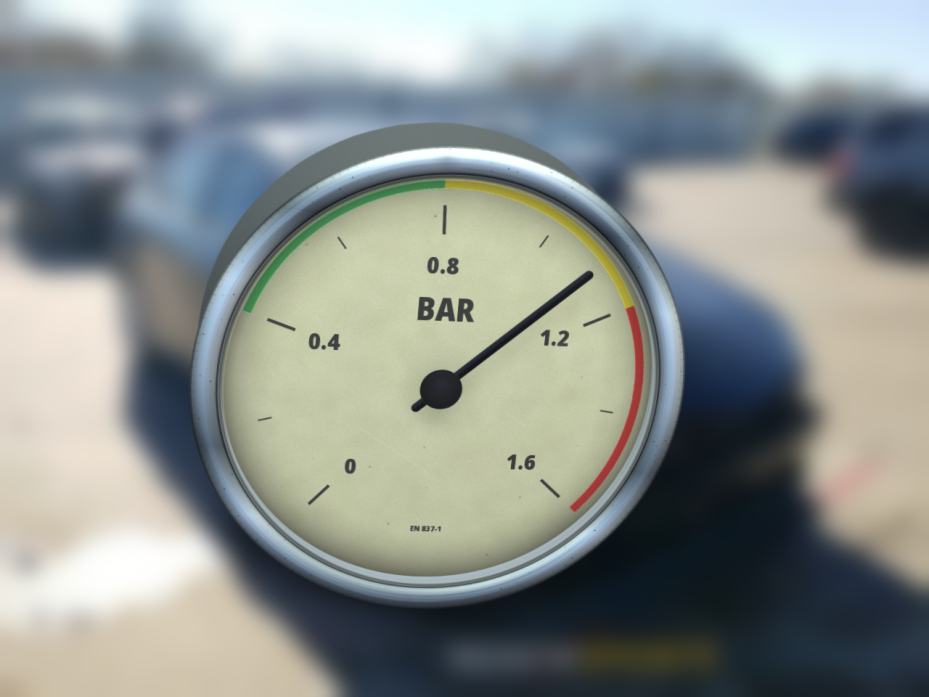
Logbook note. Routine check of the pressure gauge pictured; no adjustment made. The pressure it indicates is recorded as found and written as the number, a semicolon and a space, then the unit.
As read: 1.1; bar
